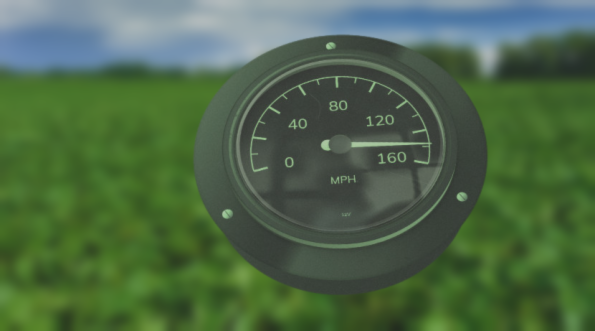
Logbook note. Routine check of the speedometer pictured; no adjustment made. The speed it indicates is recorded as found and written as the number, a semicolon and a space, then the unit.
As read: 150; mph
